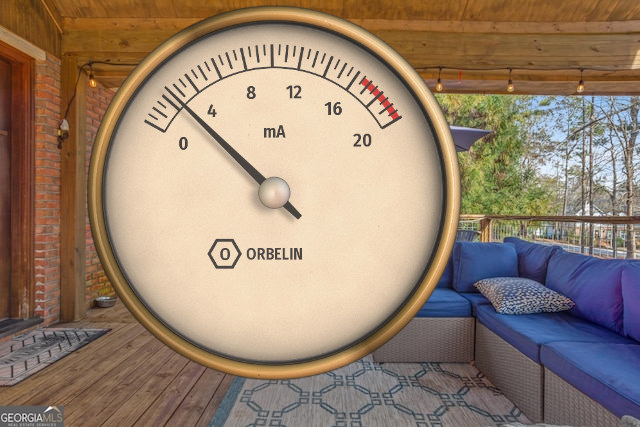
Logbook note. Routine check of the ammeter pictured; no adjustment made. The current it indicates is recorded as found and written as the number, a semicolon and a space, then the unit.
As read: 2.5; mA
